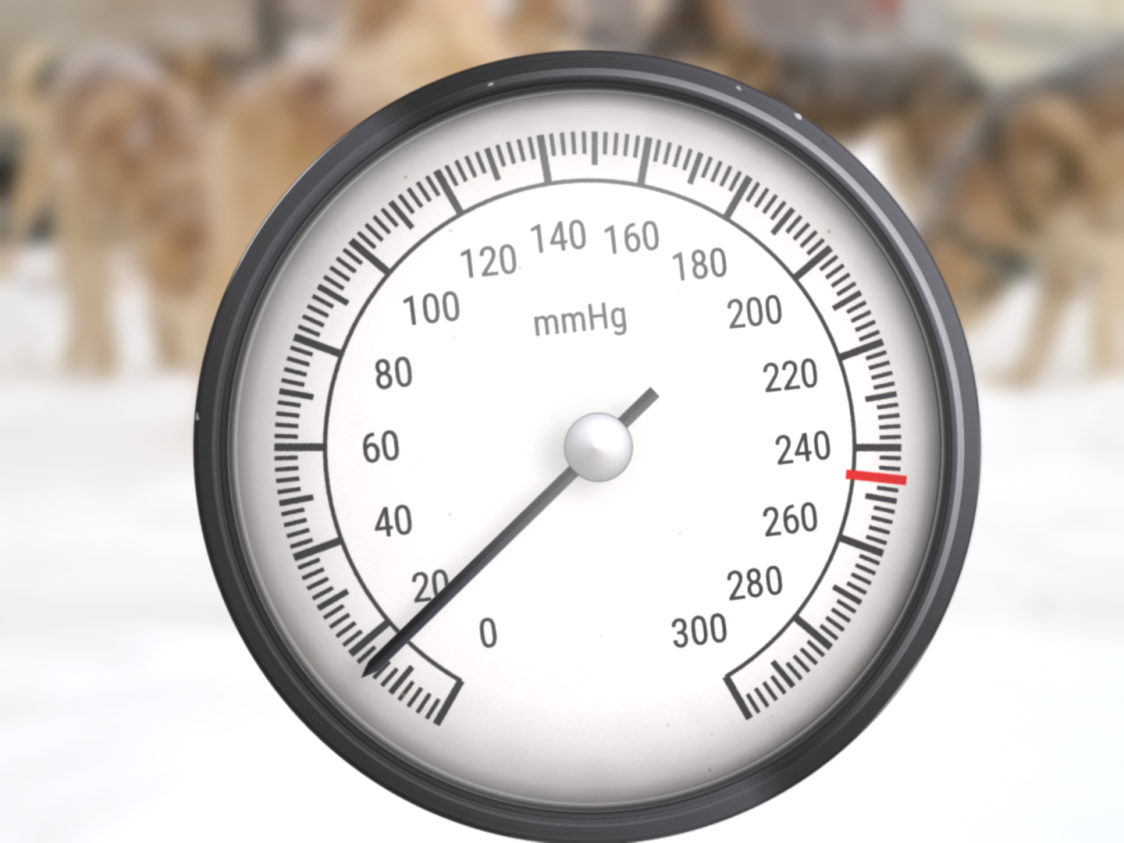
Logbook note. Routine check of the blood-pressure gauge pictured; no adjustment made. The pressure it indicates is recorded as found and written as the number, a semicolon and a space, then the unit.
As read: 16; mmHg
